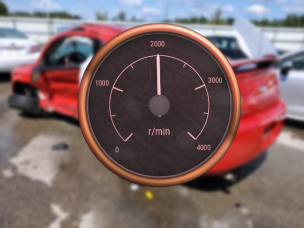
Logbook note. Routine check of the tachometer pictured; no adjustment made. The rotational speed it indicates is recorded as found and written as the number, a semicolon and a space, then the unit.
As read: 2000; rpm
